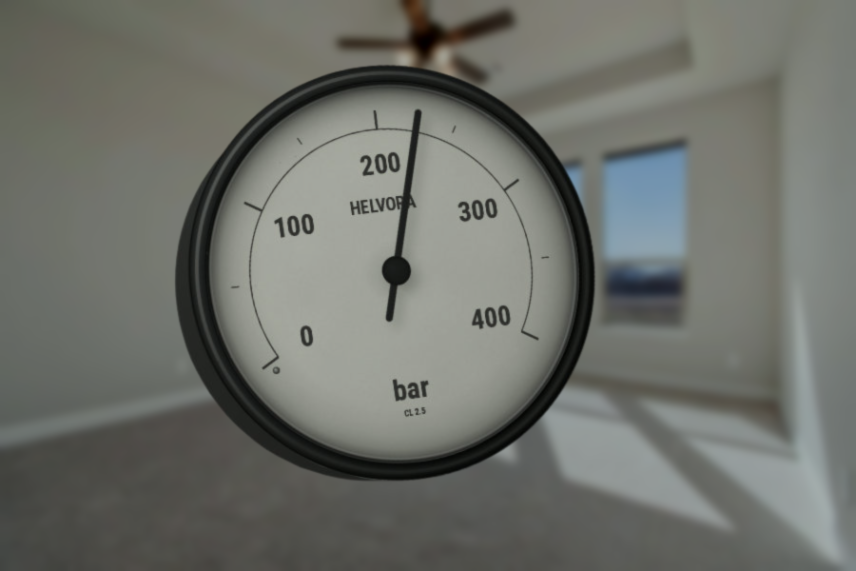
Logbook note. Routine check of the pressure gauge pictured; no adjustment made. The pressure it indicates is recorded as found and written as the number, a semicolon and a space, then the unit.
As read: 225; bar
